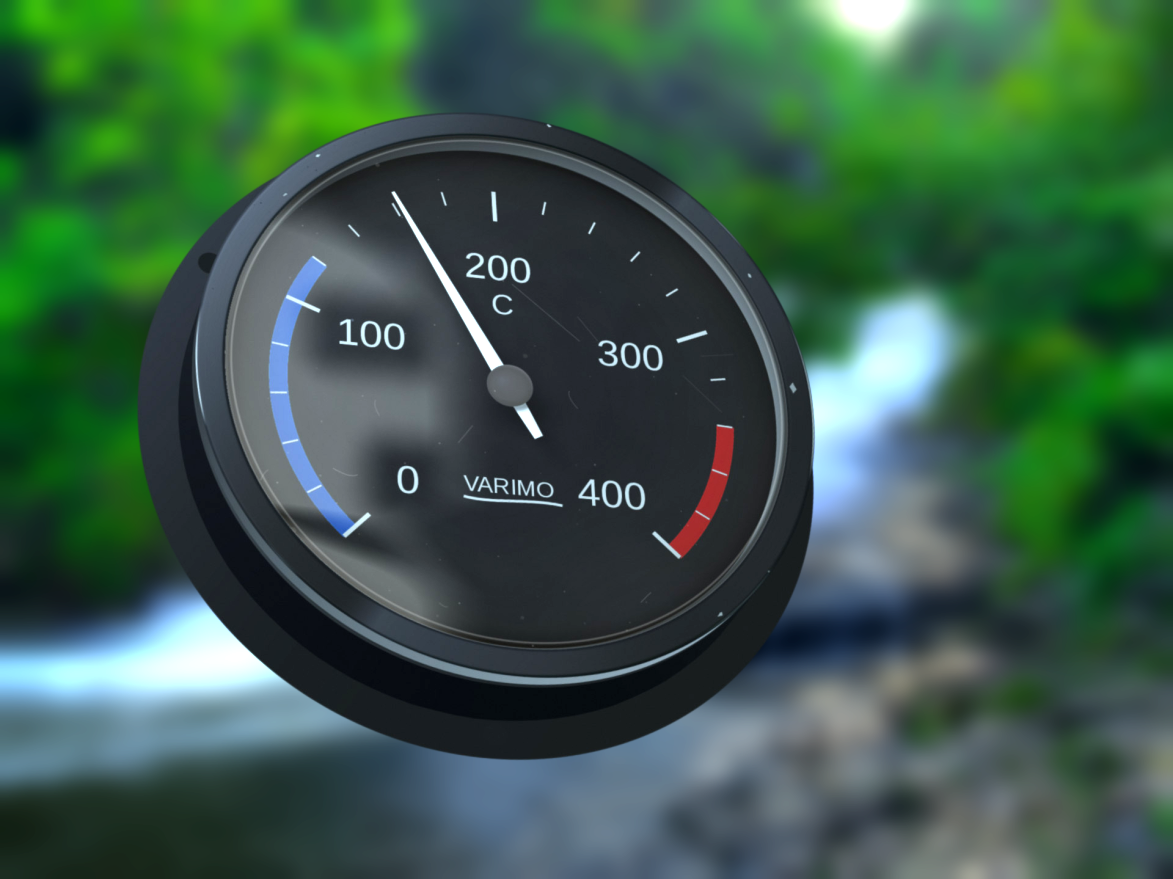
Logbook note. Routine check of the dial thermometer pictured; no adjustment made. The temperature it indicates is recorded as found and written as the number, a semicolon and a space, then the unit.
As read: 160; °C
